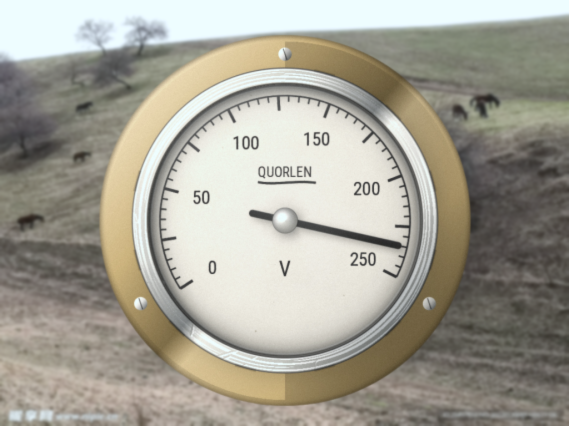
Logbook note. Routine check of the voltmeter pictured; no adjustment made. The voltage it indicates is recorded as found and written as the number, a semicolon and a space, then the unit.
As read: 235; V
